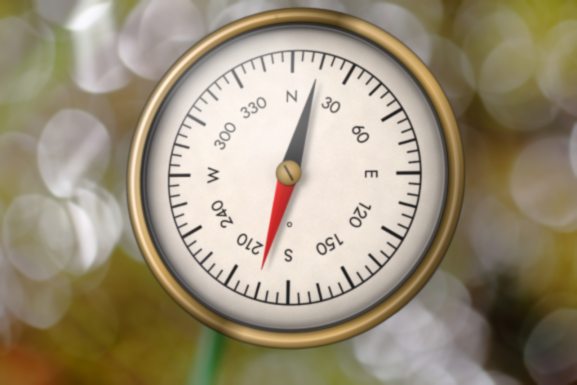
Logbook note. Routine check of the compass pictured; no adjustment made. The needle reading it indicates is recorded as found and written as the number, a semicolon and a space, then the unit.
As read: 195; °
